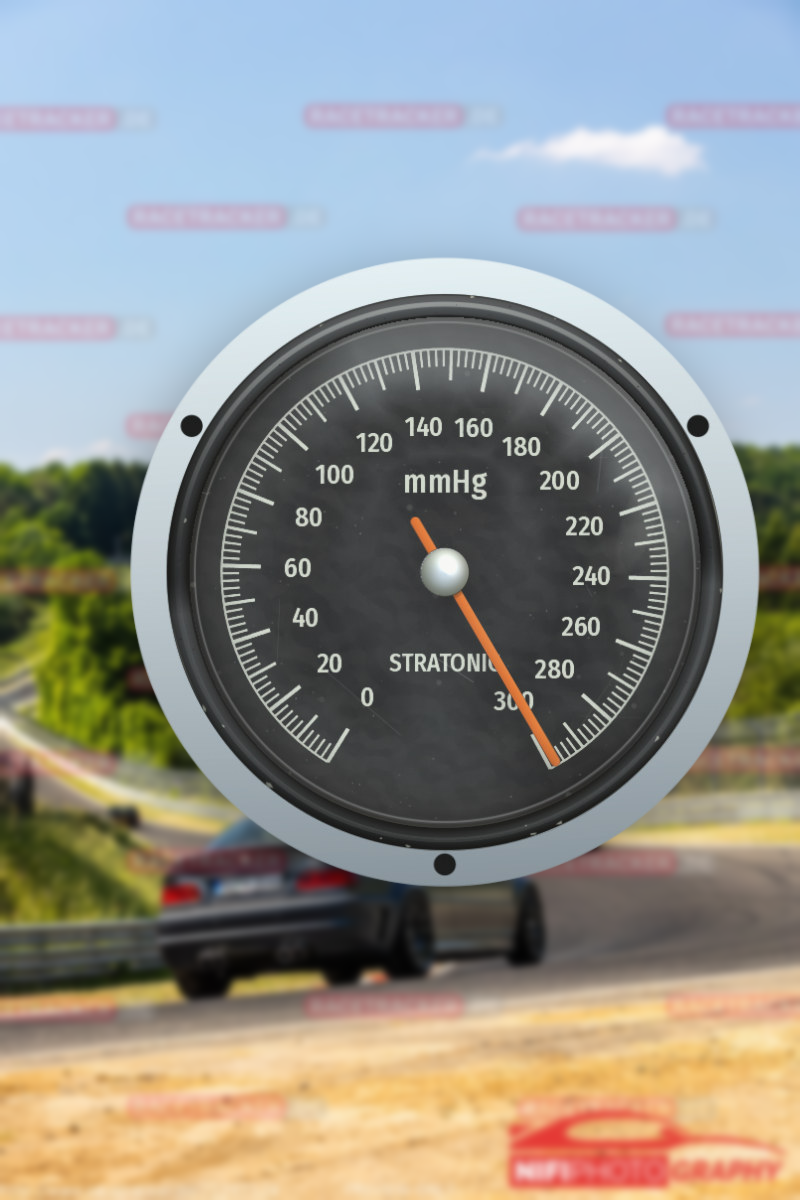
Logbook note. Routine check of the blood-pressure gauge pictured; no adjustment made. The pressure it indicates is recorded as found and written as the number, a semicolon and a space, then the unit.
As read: 298; mmHg
